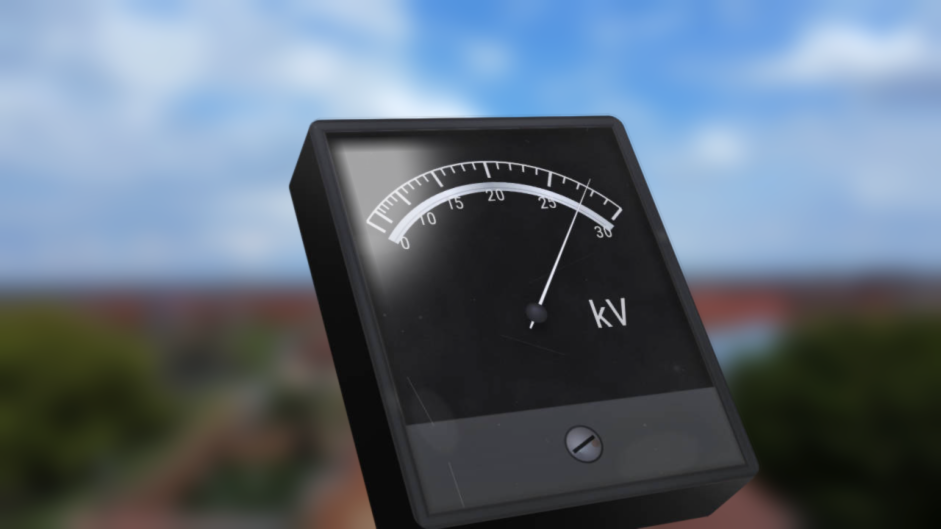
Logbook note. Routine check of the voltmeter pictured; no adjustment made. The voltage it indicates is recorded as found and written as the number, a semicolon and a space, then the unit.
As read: 27.5; kV
